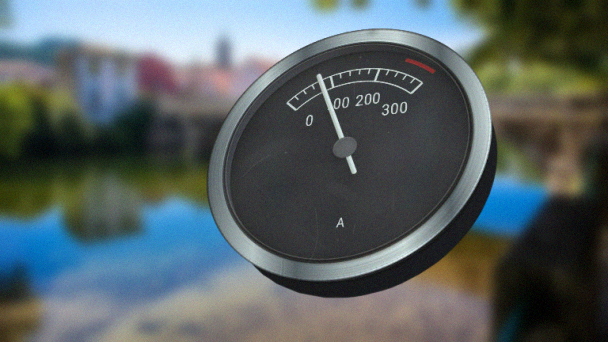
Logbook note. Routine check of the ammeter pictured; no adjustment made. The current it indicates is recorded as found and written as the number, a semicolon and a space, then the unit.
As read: 80; A
